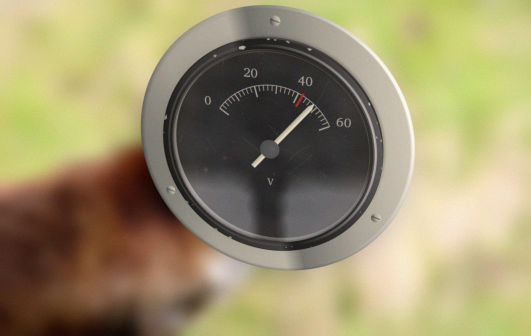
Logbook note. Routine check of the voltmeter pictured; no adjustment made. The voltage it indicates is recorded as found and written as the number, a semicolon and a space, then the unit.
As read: 48; V
